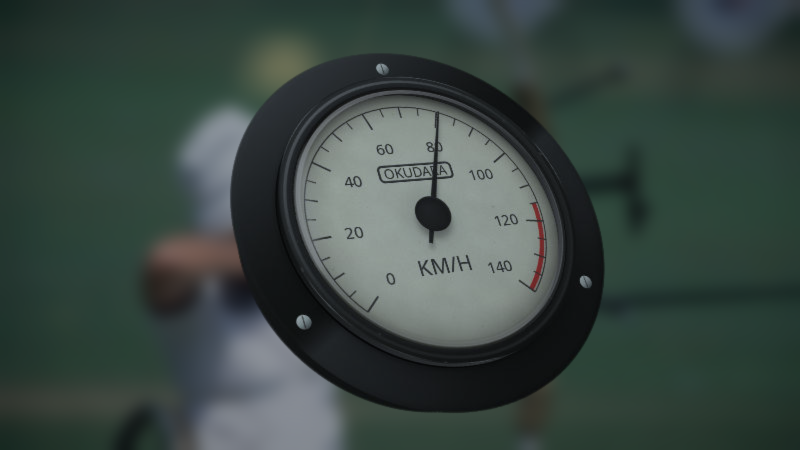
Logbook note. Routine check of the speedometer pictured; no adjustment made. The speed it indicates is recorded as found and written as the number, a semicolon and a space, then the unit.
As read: 80; km/h
